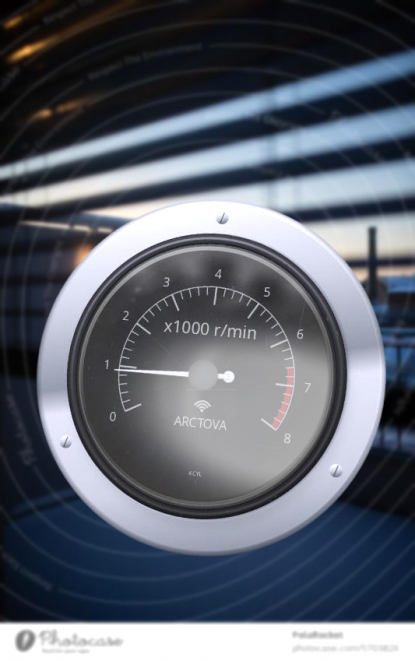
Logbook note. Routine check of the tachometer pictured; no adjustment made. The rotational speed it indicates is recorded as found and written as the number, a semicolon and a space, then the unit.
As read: 900; rpm
